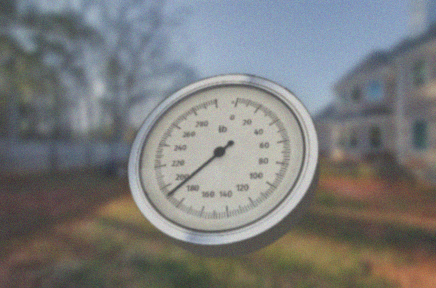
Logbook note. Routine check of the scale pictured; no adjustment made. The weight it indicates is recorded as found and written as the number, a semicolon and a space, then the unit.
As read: 190; lb
